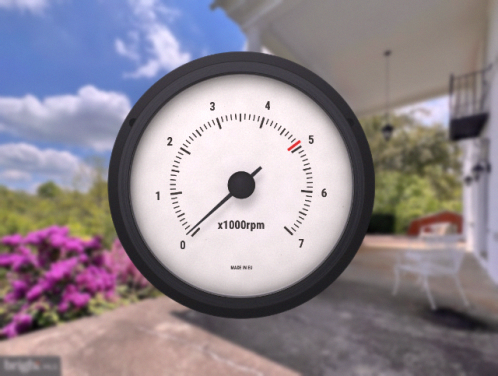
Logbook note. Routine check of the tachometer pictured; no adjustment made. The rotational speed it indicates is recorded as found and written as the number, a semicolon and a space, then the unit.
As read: 100; rpm
